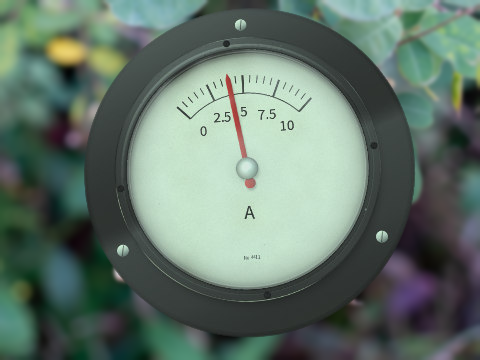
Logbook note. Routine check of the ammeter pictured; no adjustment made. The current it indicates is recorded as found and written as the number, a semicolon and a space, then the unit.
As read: 4; A
